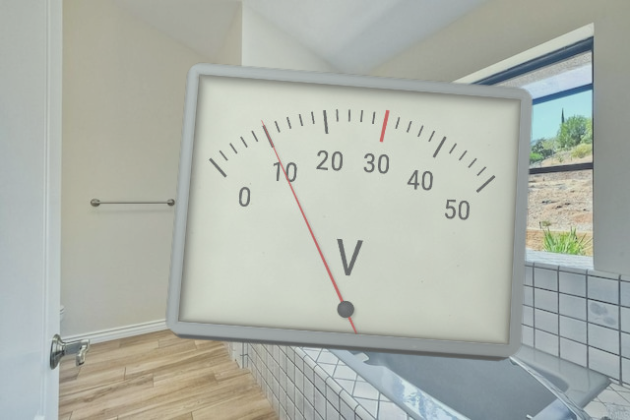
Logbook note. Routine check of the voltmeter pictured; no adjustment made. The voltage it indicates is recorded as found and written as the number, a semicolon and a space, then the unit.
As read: 10; V
